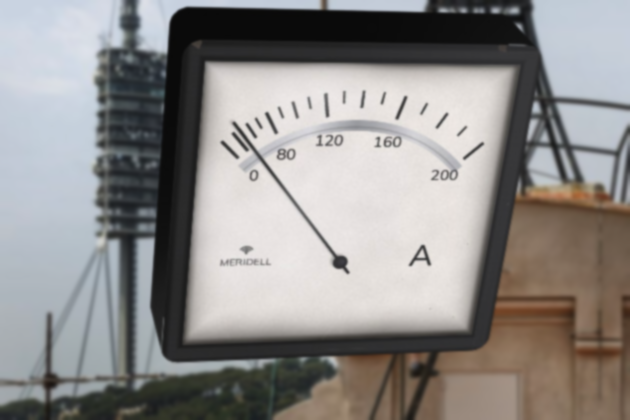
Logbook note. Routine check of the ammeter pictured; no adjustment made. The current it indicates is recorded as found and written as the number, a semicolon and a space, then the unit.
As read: 50; A
